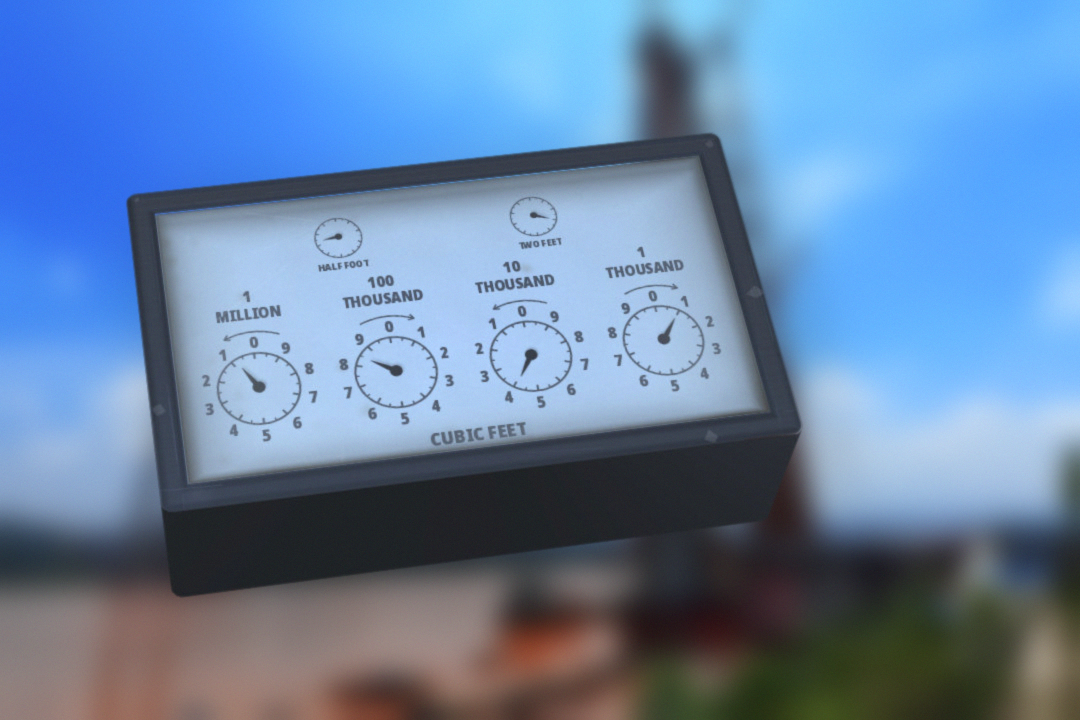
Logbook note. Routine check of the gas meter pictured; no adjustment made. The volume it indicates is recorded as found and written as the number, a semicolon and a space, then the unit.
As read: 84100; ft³
